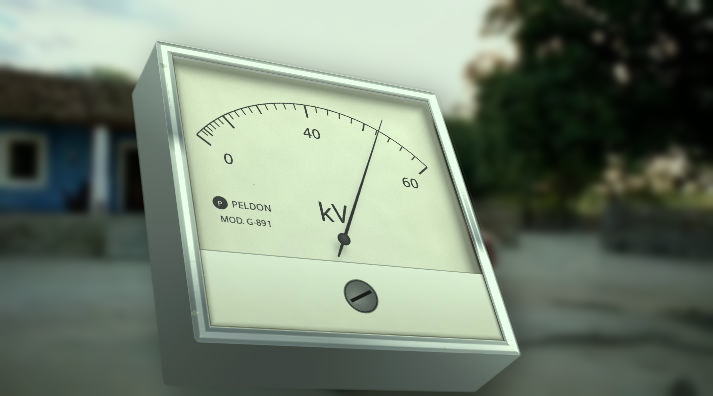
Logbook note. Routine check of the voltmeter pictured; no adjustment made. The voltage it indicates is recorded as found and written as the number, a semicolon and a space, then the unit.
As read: 52; kV
